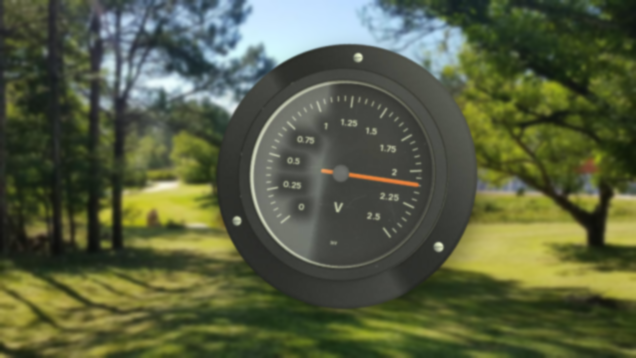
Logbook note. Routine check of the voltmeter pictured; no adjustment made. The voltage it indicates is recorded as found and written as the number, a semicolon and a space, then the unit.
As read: 2.1; V
